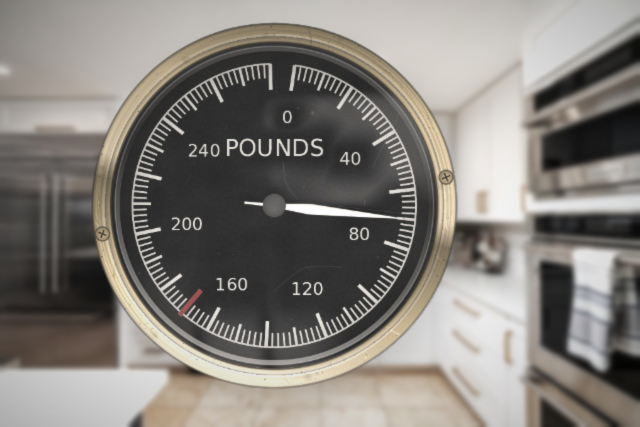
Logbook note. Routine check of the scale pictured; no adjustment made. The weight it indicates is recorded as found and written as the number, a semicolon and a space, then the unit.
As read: 70; lb
